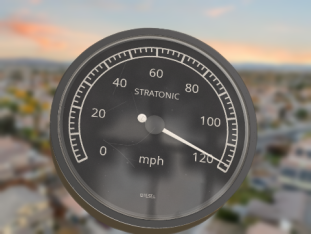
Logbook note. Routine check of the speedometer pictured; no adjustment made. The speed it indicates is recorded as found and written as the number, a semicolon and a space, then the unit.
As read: 118; mph
